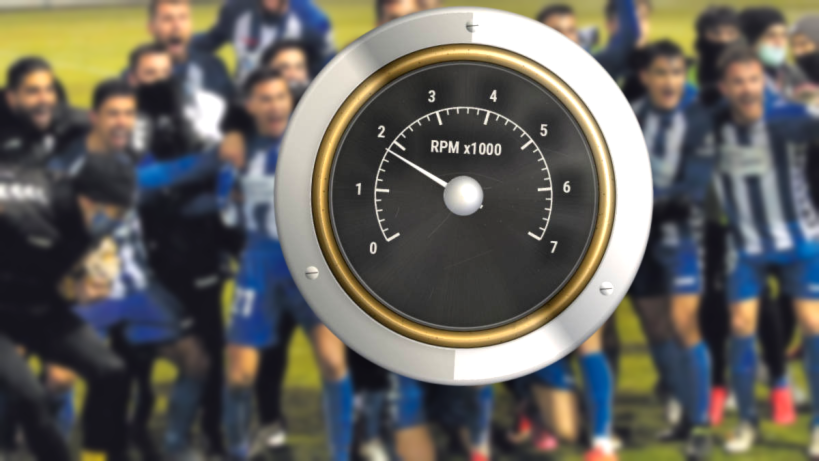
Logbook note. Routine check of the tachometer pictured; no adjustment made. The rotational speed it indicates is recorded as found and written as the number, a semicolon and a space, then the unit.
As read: 1800; rpm
